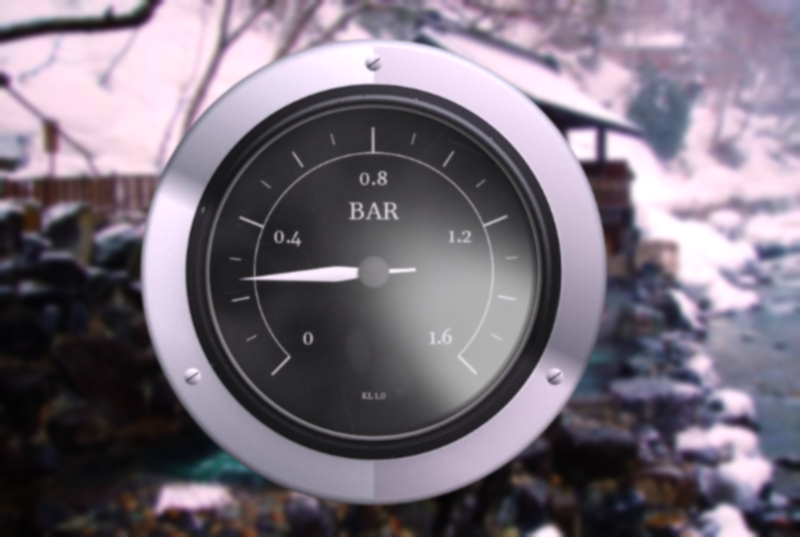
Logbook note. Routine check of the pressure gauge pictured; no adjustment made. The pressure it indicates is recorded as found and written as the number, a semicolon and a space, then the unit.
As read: 0.25; bar
